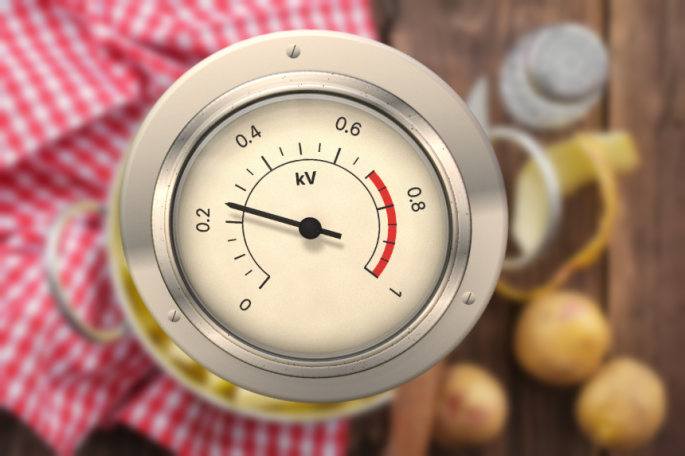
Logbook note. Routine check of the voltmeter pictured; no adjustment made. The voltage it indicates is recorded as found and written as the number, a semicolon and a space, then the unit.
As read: 0.25; kV
